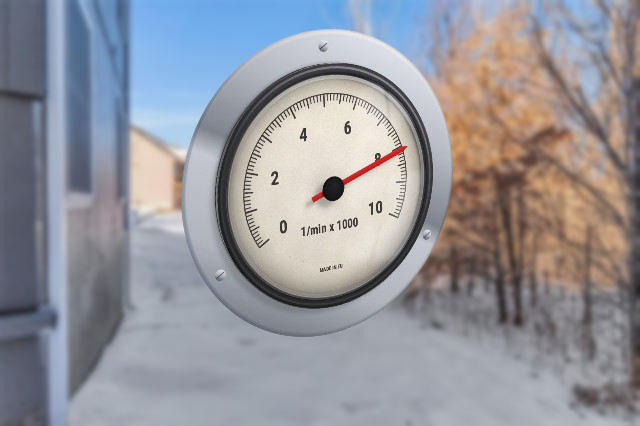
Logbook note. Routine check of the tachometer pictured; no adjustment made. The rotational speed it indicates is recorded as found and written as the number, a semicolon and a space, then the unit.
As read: 8000; rpm
